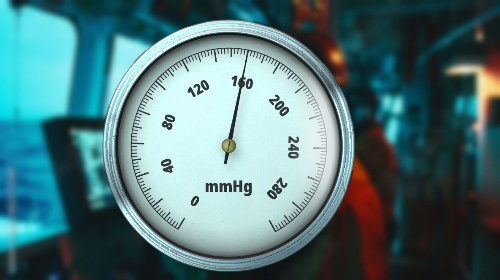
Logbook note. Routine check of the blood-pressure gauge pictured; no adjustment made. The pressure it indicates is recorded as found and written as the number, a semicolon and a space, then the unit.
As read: 160; mmHg
